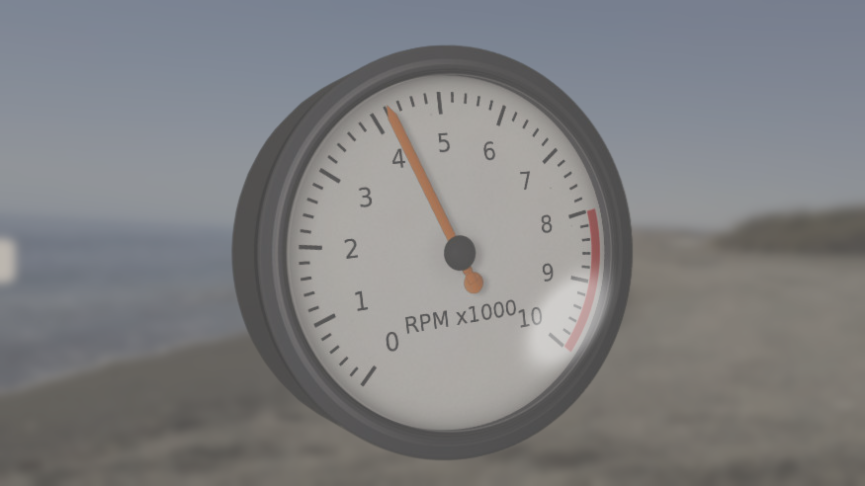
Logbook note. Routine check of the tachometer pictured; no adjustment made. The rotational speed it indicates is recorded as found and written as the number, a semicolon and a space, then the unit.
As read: 4200; rpm
